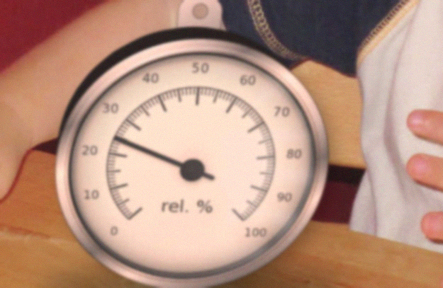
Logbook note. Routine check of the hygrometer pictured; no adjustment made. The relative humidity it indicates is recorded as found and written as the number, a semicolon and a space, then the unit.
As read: 25; %
